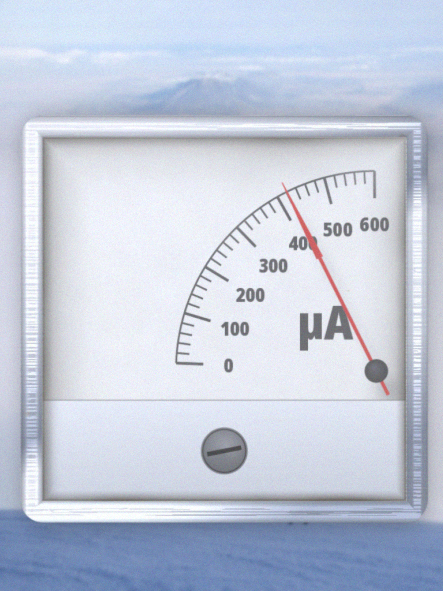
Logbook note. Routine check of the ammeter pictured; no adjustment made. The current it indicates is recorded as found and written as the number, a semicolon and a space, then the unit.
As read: 420; µA
